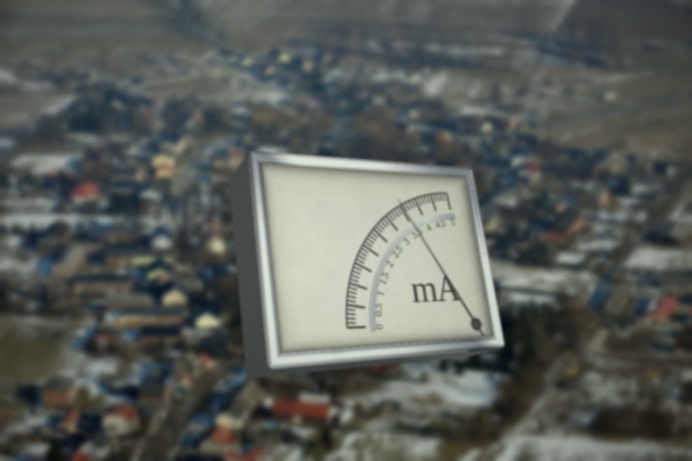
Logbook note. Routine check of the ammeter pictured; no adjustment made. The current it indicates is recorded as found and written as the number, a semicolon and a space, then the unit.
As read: 3.5; mA
